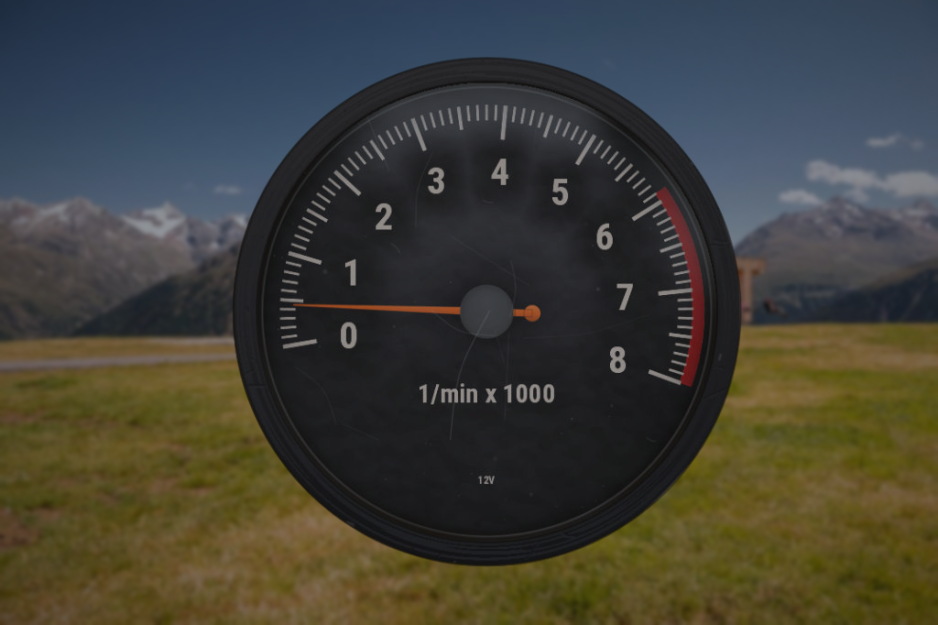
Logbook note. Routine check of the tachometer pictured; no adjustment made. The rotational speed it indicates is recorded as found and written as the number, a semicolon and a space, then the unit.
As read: 450; rpm
